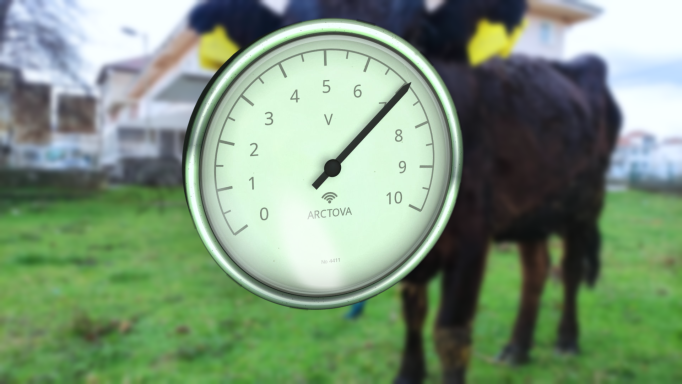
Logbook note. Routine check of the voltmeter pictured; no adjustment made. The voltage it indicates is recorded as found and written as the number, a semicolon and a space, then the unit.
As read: 7; V
